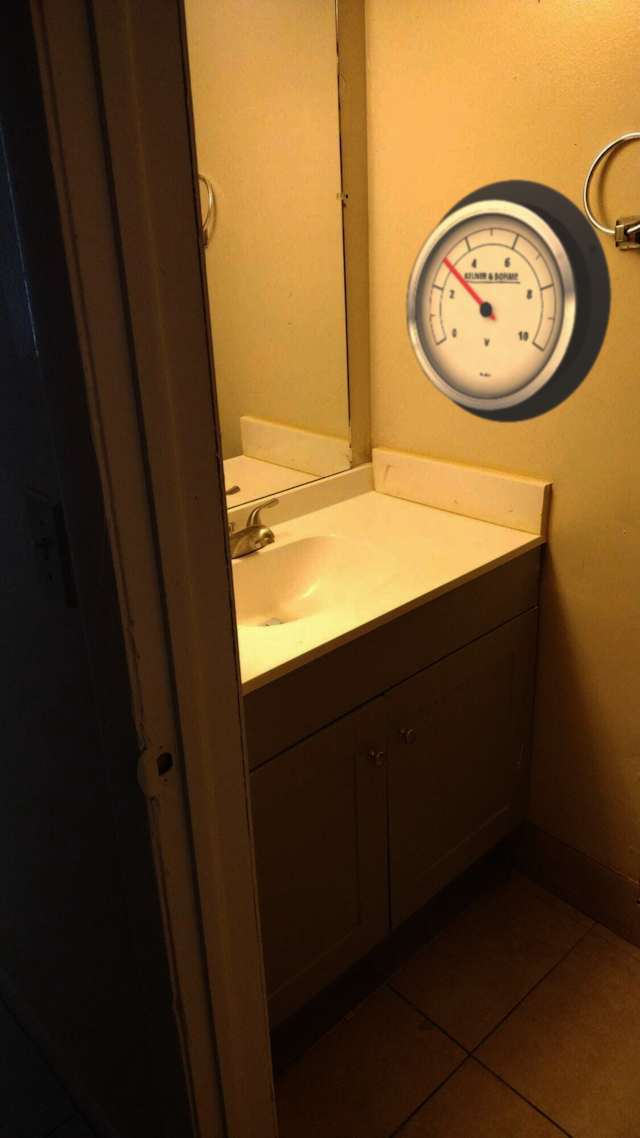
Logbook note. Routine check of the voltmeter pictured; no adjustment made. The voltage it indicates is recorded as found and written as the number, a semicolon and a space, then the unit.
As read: 3; V
